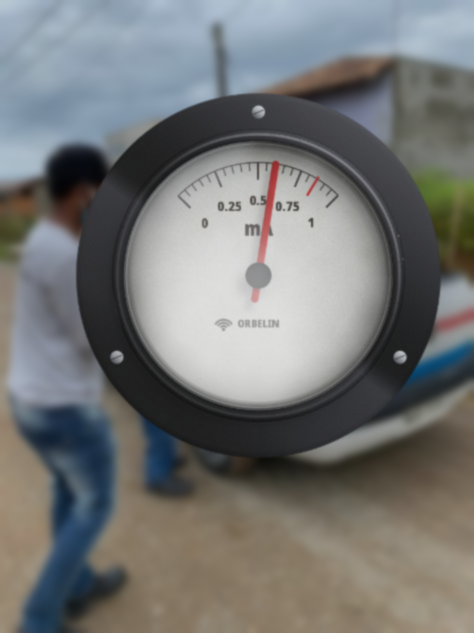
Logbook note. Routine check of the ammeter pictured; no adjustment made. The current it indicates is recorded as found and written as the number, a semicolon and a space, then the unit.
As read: 0.6; mA
